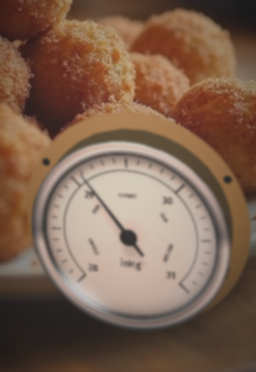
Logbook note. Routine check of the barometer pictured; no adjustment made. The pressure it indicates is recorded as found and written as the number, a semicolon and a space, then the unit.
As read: 29.1; inHg
